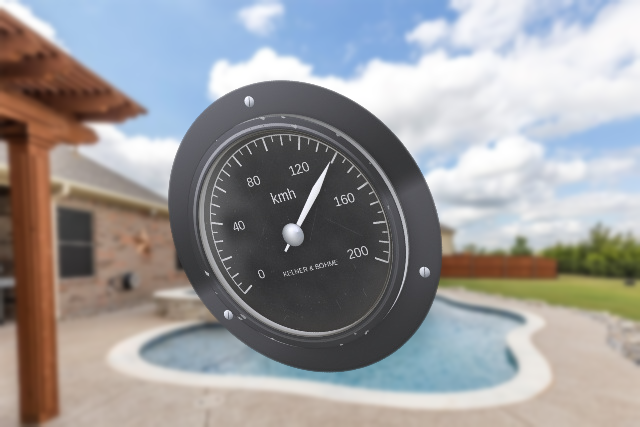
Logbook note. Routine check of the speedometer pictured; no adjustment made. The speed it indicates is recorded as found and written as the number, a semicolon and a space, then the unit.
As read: 140; km/h
